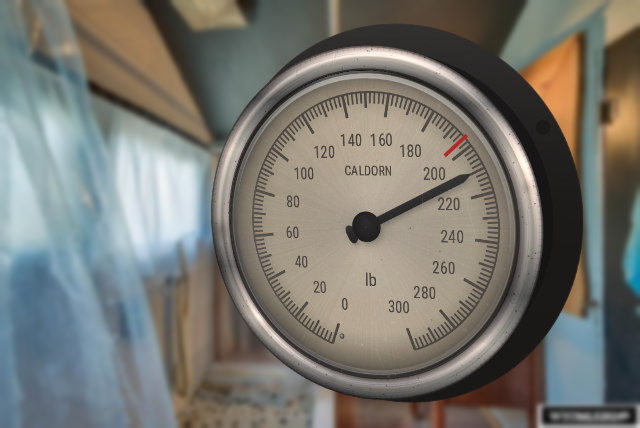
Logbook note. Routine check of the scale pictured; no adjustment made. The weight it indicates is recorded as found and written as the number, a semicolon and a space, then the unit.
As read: 210; lb
